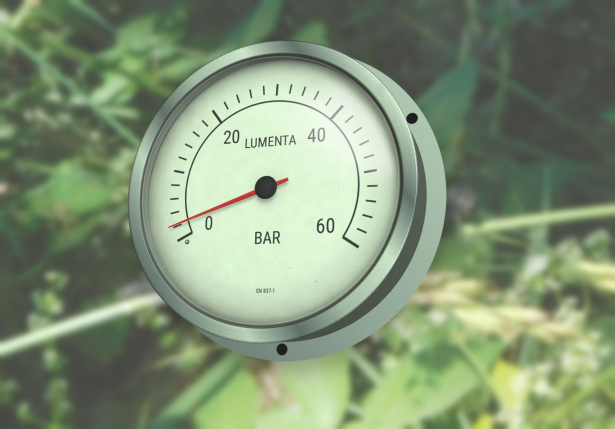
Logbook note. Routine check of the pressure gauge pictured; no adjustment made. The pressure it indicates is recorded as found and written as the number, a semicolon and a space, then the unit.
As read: 2; bar
